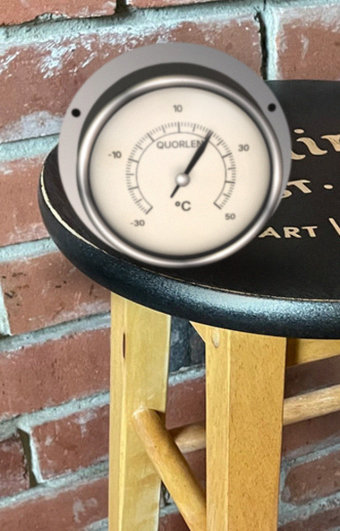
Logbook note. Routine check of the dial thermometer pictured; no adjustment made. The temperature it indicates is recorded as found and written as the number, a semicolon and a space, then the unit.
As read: 20; °C
